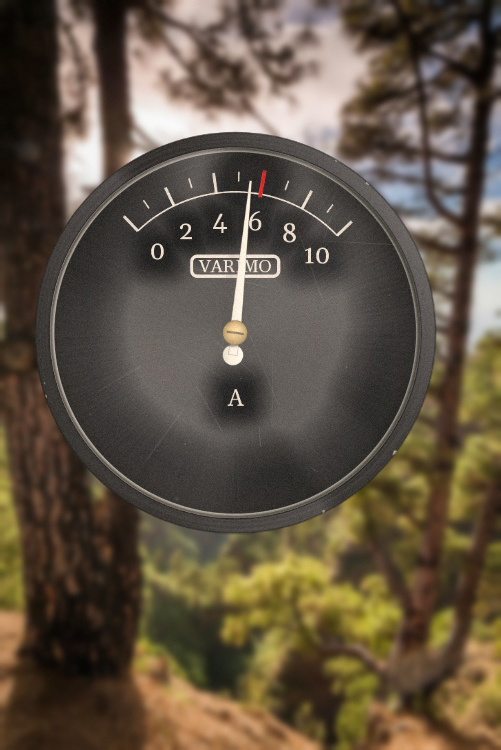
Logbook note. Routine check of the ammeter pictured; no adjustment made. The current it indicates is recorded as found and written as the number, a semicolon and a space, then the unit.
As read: 5.5; A
